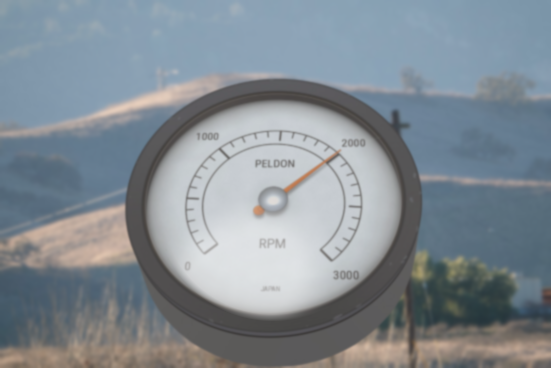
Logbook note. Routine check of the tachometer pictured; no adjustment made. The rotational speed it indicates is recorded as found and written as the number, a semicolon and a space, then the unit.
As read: 2000; rpm
